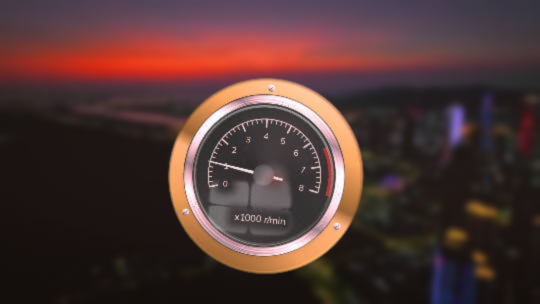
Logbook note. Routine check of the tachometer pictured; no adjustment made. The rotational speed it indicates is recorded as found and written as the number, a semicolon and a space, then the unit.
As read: 1000; rpm
